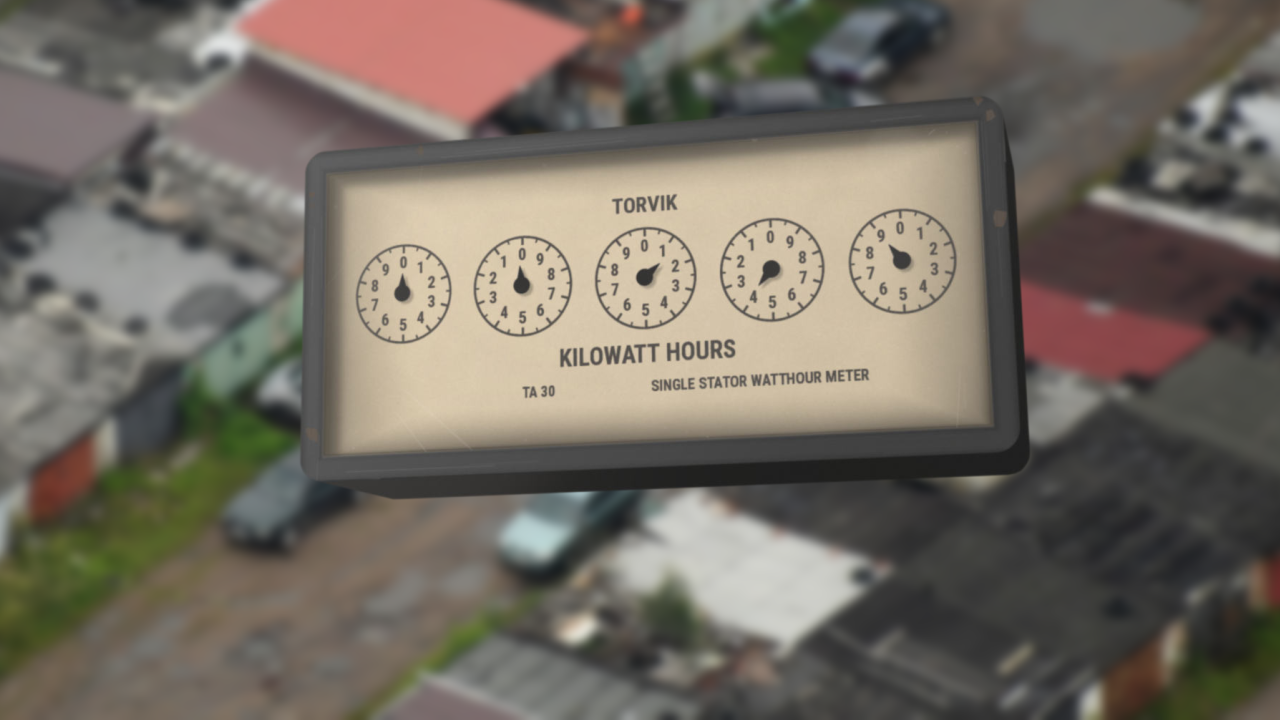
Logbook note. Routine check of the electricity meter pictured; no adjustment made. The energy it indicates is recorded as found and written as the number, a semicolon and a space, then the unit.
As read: 139; kWh
